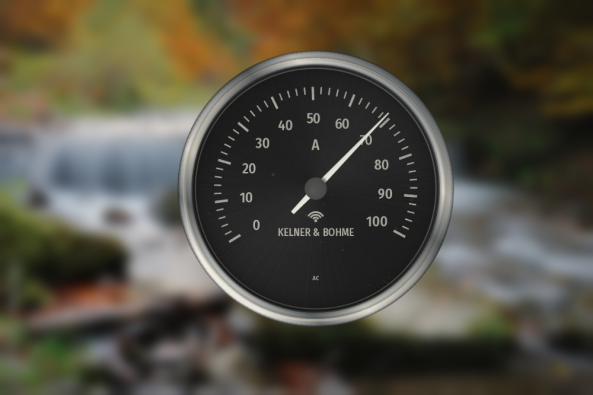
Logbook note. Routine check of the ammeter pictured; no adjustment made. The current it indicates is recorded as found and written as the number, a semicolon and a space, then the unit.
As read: 69; A
